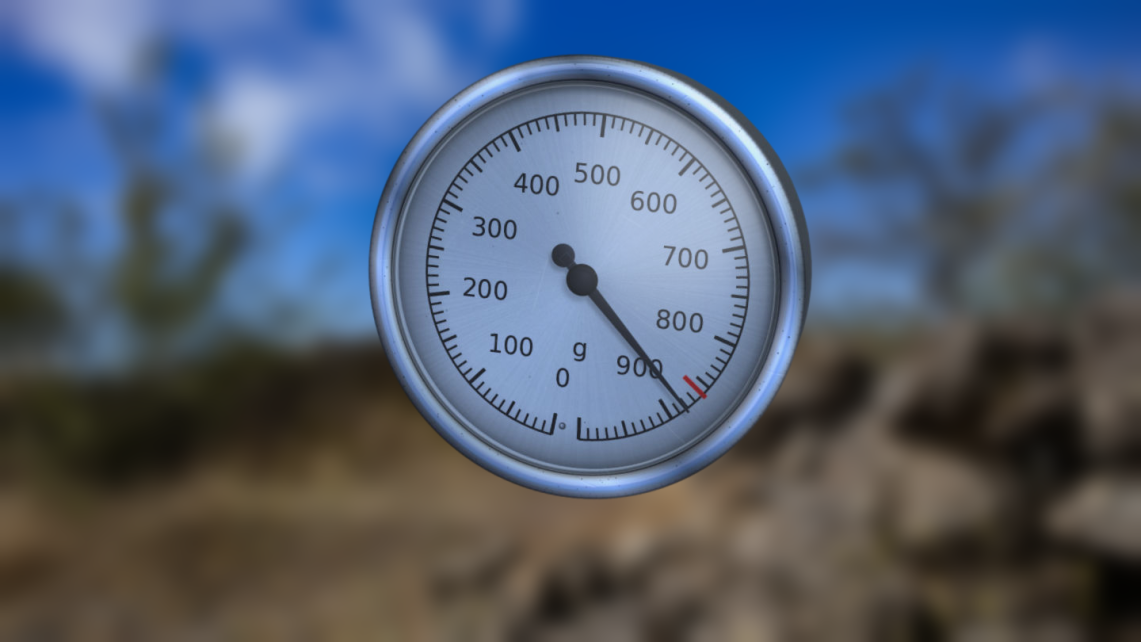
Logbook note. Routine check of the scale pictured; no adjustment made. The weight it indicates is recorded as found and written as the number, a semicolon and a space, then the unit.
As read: 880; g
